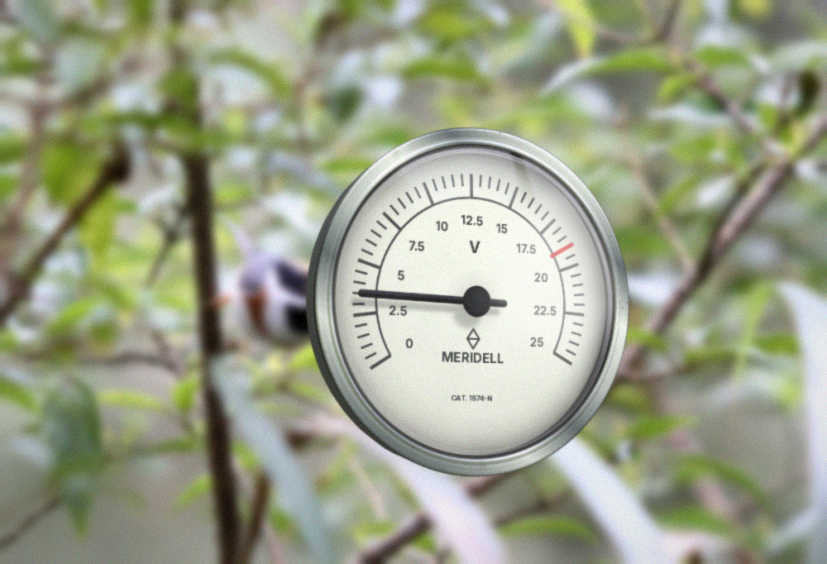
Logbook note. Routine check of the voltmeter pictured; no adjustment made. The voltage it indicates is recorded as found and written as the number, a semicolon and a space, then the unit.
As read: 3.5; V
